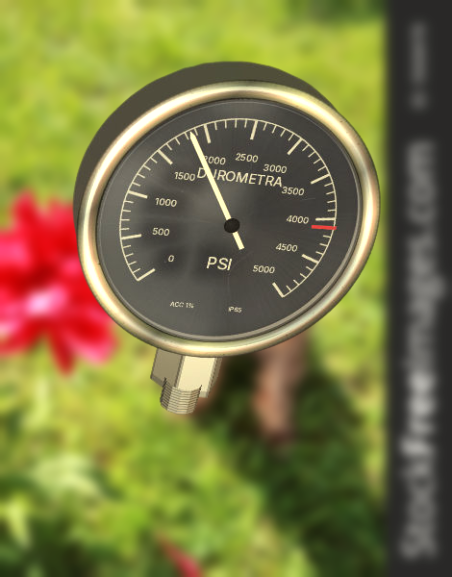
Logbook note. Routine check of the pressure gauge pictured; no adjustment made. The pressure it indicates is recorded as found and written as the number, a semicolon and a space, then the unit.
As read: 1850; psi
